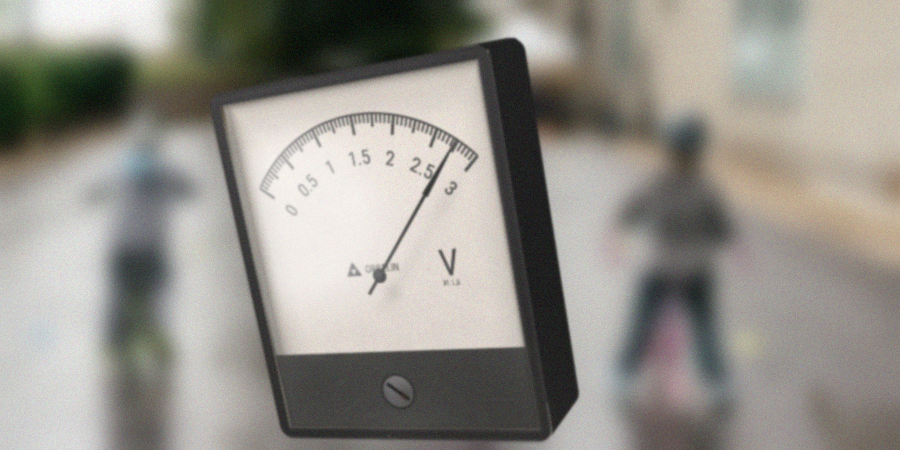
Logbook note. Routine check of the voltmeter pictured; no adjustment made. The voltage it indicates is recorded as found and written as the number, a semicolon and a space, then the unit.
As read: 2.75; V
